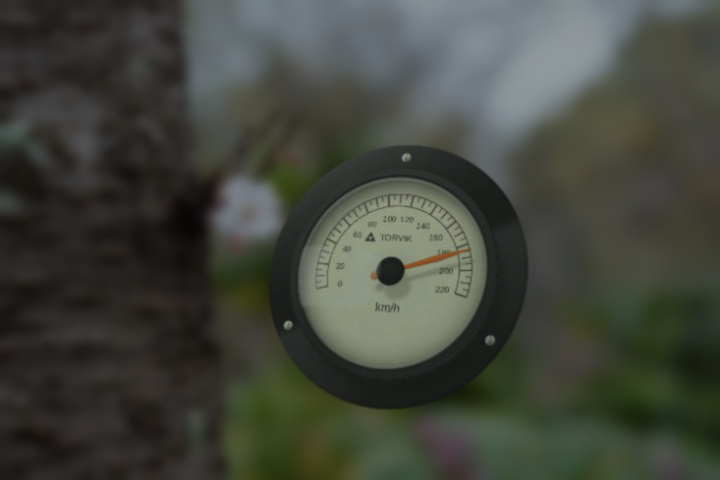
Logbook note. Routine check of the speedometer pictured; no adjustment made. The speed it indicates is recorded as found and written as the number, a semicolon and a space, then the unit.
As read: 185; km/h
